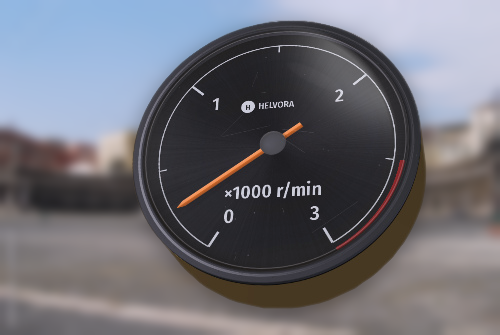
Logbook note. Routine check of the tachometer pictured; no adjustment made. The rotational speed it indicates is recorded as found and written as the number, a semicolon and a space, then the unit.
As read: 250; rpm
